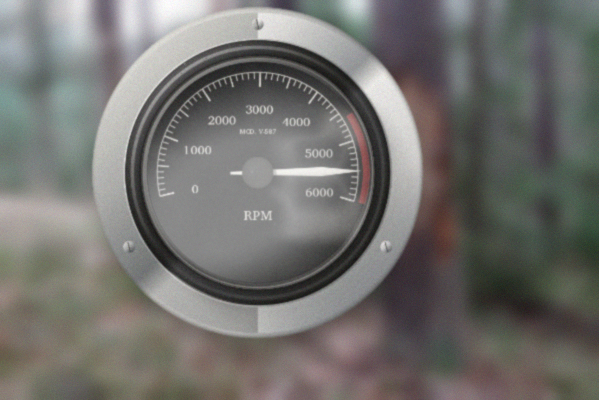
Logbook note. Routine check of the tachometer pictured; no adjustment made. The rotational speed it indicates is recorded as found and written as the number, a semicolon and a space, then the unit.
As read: 5500; rpm
